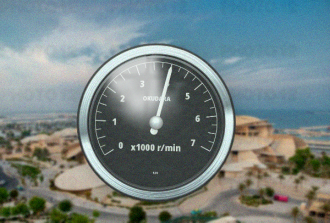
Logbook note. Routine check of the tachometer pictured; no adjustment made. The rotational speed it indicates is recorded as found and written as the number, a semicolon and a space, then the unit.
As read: 4000; rpm
